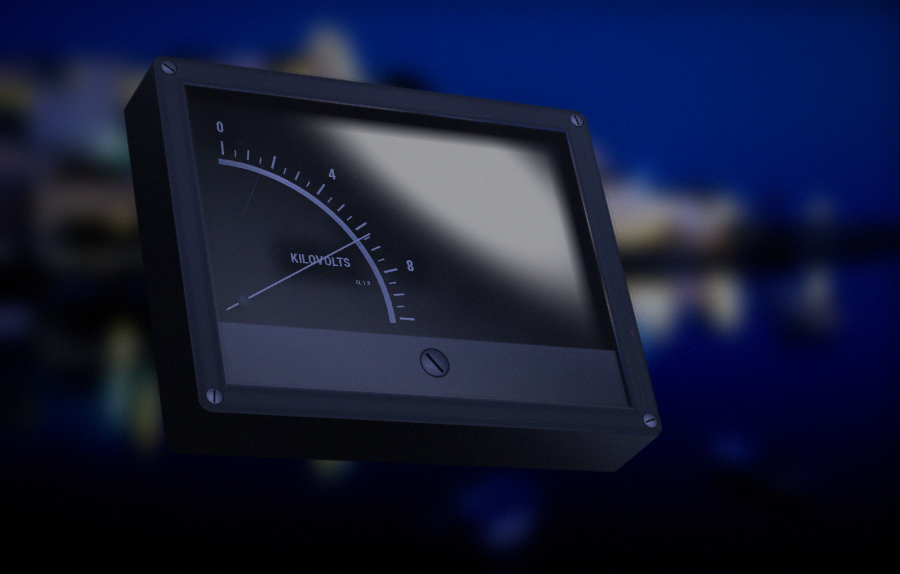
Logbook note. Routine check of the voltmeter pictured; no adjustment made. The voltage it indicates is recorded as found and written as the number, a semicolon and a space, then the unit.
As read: 6.5; kV
